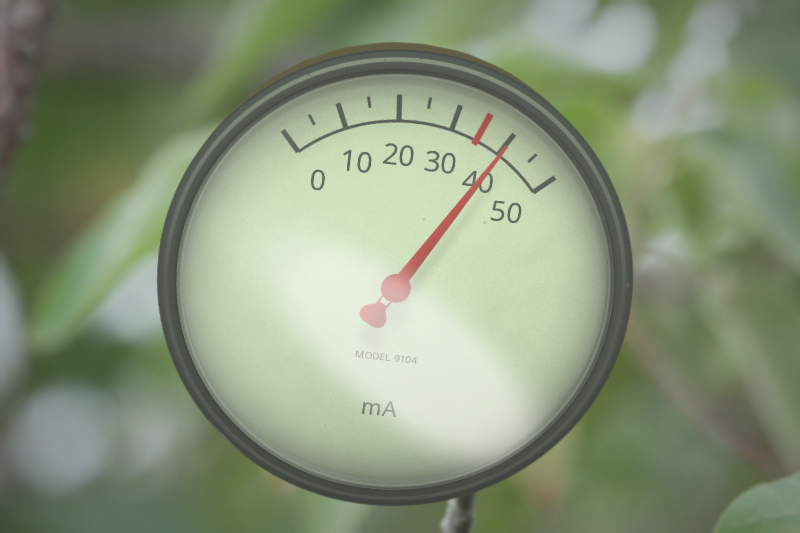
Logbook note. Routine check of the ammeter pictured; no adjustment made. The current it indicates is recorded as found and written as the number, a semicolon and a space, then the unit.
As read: 40; mA
